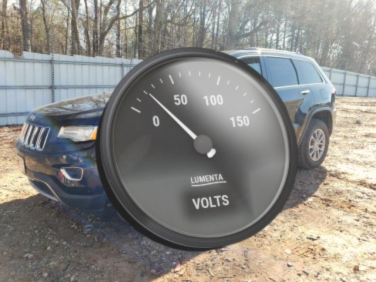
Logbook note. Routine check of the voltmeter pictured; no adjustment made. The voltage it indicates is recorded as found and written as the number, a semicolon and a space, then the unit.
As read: 20; V
